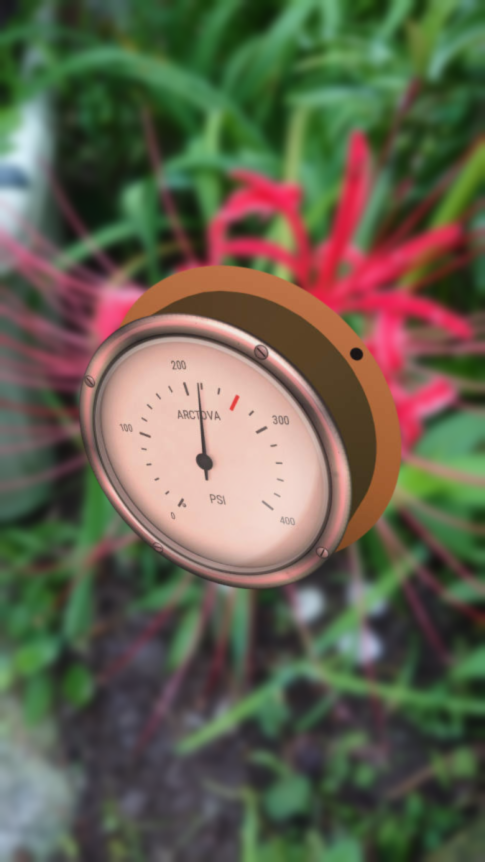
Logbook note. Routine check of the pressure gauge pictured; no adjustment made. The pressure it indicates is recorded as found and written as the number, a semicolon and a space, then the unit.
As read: 220; psi
